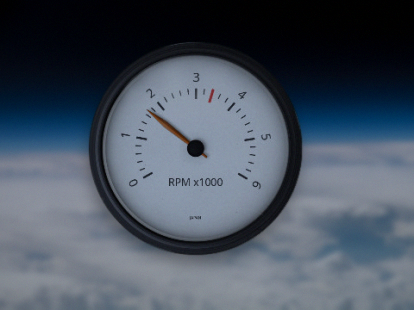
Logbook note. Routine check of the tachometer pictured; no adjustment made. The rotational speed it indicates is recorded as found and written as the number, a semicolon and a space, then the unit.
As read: 1700; rpm
